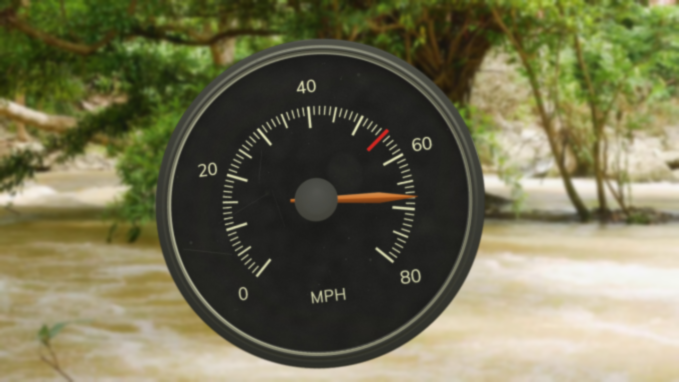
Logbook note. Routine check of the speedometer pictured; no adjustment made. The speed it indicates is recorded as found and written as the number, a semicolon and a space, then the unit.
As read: 68; mph
